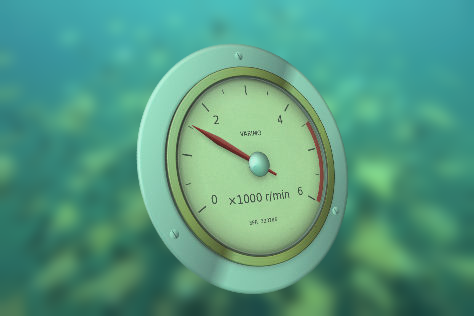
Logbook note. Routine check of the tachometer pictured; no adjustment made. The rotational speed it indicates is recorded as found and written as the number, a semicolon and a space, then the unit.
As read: 1500; rpm
